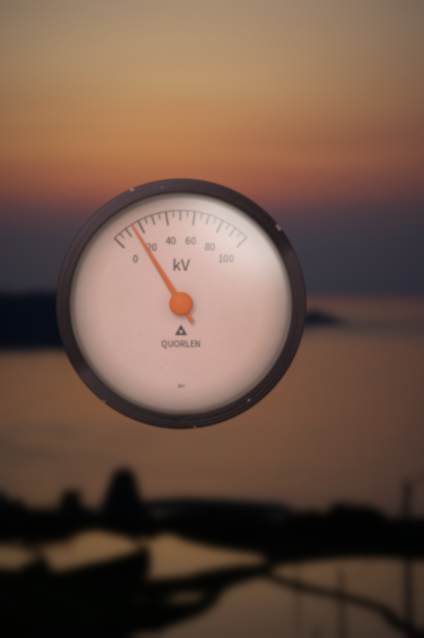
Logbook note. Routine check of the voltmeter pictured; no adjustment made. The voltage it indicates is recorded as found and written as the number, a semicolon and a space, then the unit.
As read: 15; kV
